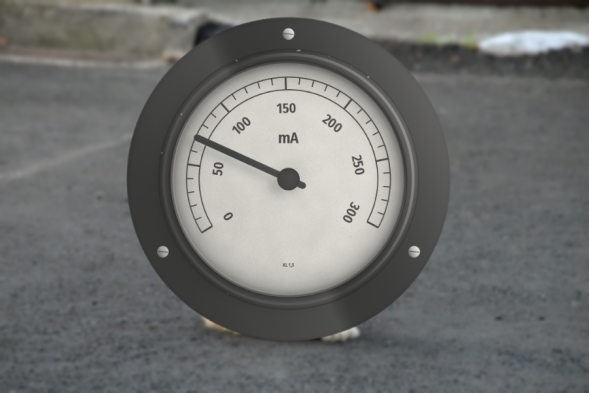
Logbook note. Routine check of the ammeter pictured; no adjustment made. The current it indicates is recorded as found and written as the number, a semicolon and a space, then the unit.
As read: 70; mA
